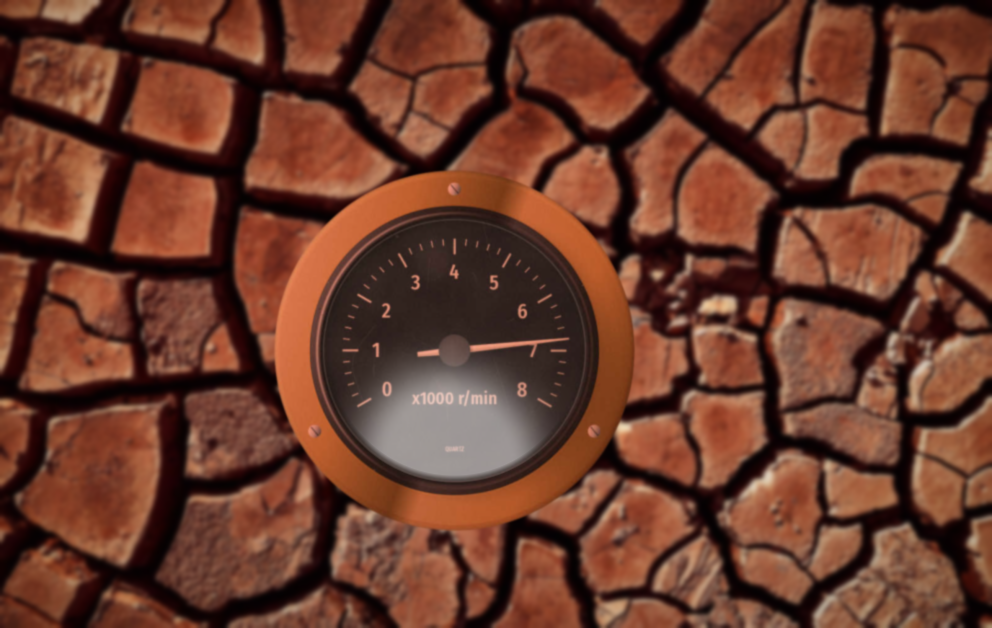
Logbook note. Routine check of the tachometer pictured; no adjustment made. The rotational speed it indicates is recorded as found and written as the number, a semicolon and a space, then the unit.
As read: 6800; rpm
